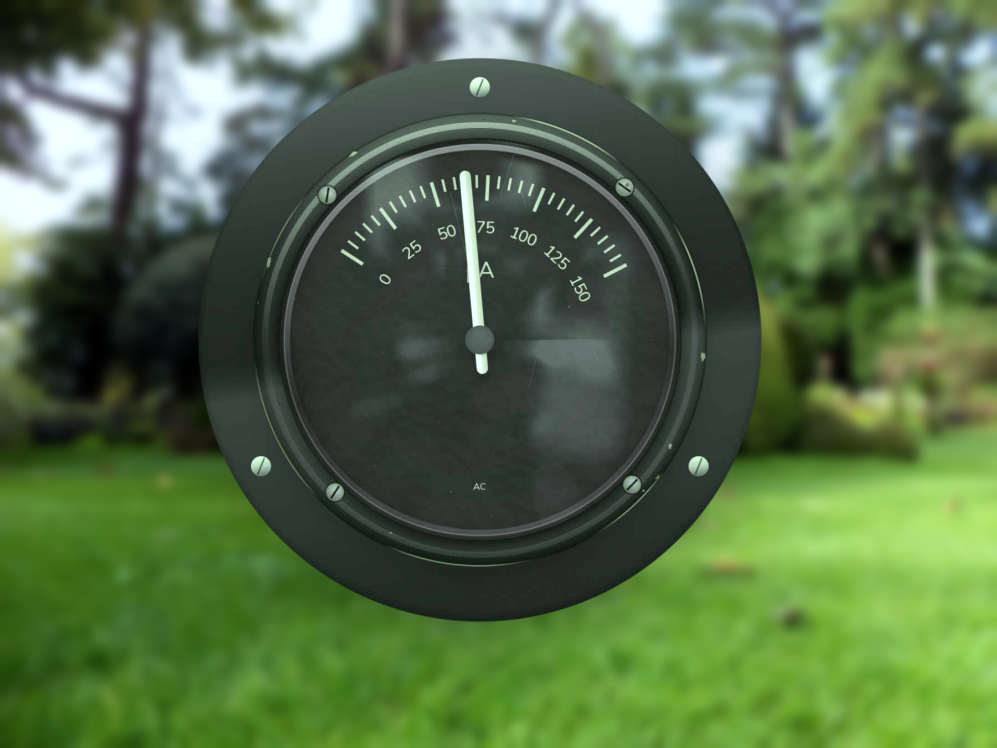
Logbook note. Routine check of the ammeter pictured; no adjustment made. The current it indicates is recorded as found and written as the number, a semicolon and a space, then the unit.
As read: 65; µA
